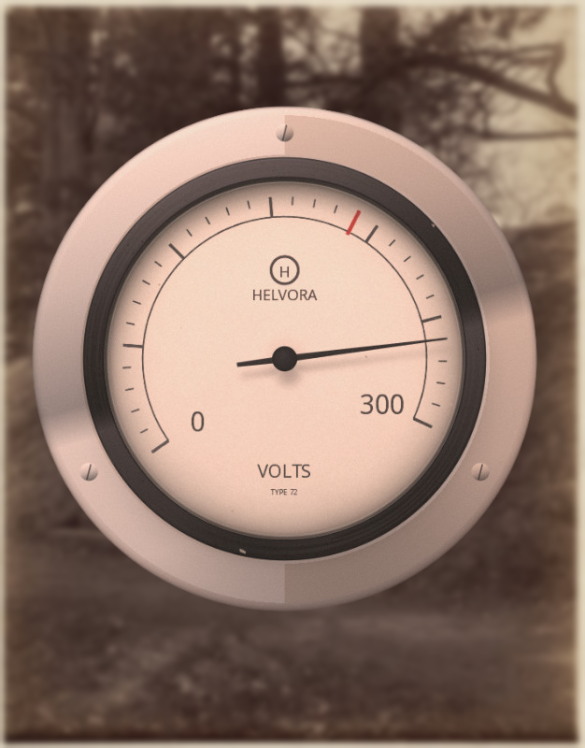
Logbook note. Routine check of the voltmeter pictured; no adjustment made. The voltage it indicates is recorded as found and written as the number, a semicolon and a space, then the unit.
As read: 260; V
